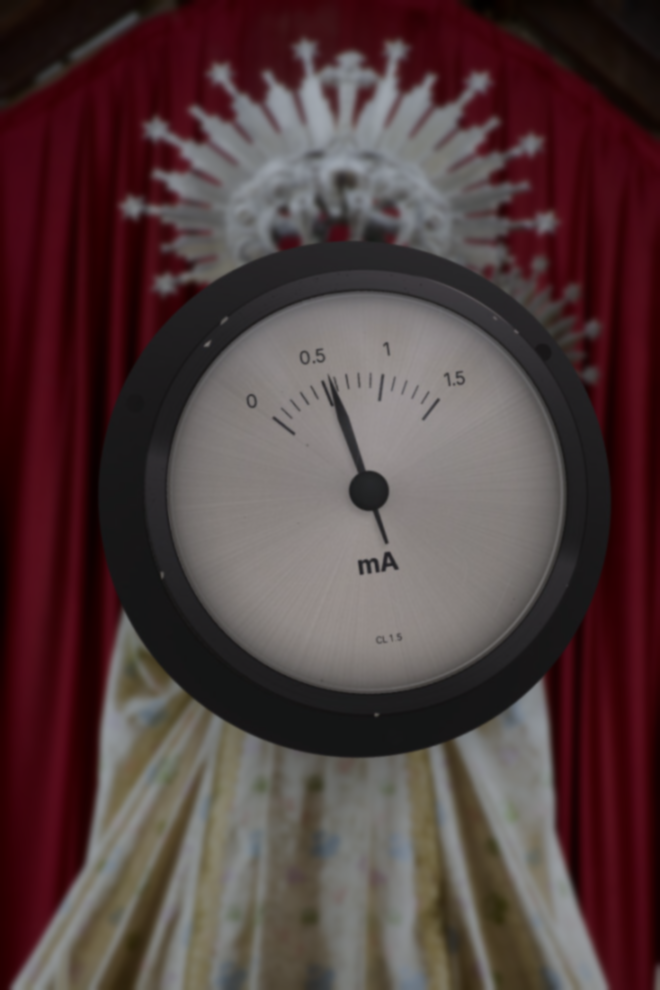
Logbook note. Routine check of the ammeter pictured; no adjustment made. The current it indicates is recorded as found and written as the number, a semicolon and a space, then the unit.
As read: 0.55; mA
